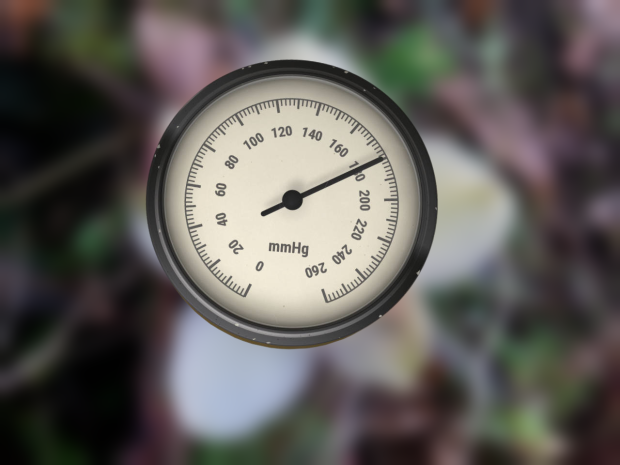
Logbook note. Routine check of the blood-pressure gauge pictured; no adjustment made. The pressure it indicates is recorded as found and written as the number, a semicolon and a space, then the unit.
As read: 180; mmHg
